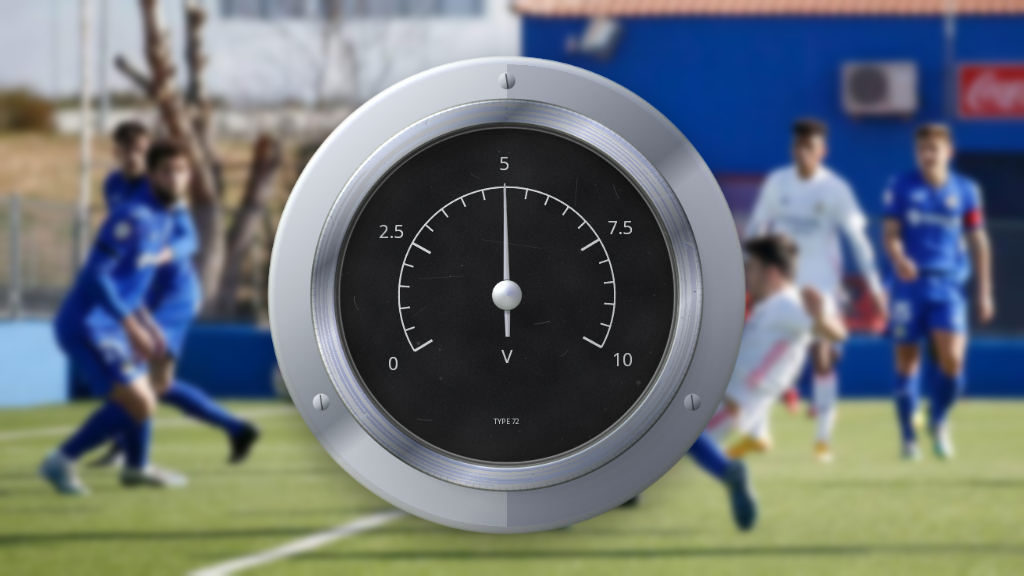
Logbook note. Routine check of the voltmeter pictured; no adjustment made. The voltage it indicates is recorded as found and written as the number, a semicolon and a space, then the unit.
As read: 5; V
